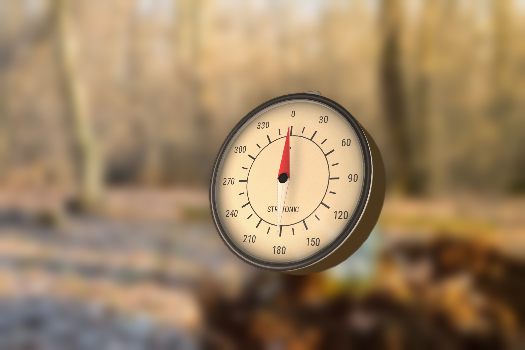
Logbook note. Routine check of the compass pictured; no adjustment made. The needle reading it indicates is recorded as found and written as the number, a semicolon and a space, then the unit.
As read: 0; °
